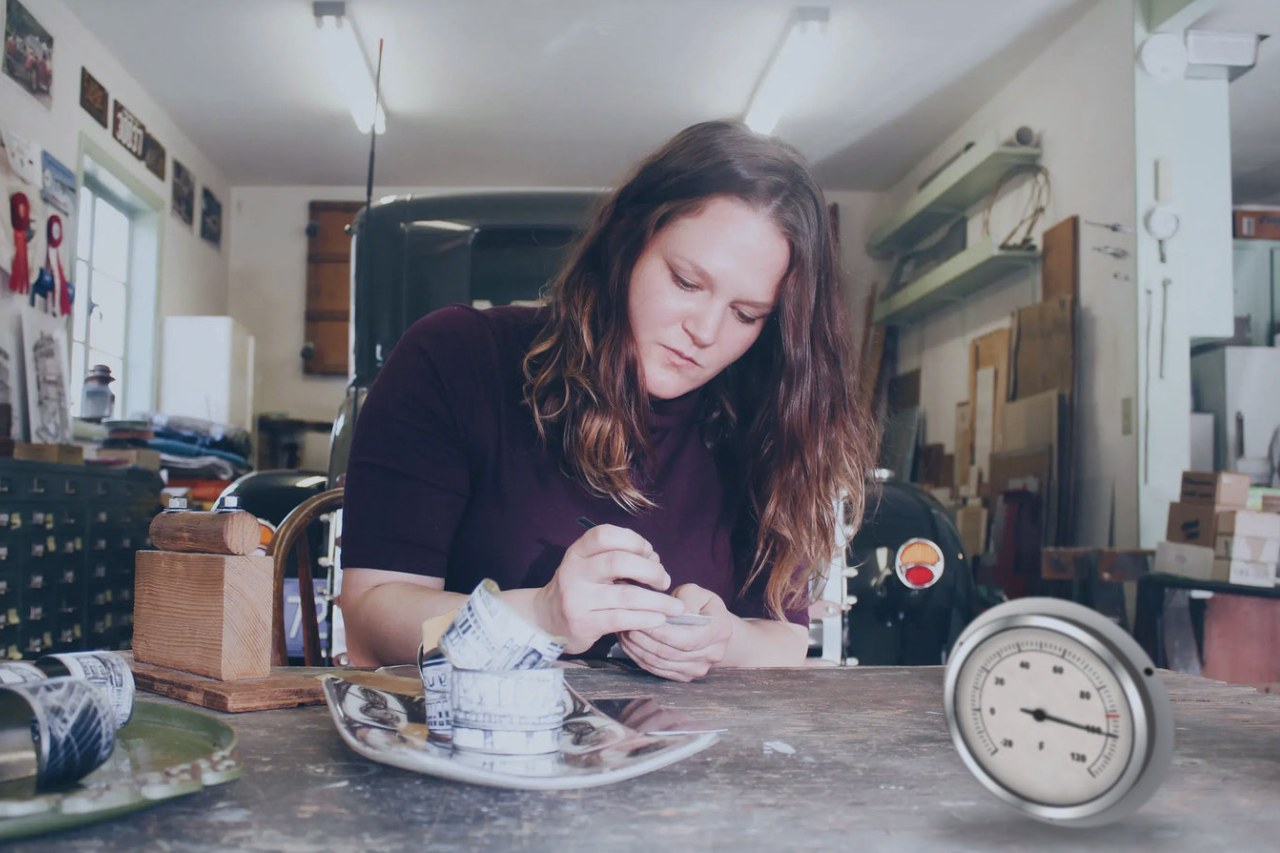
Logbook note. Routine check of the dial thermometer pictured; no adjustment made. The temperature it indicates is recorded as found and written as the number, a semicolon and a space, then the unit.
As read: 100; °F
